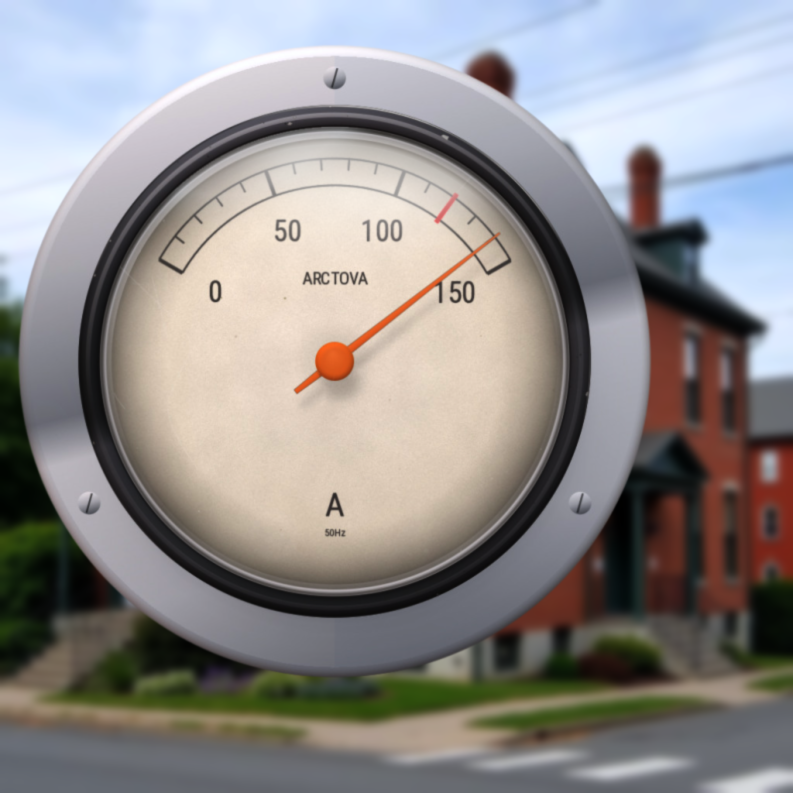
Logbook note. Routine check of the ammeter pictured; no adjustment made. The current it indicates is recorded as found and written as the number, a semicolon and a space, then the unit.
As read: 140; A
